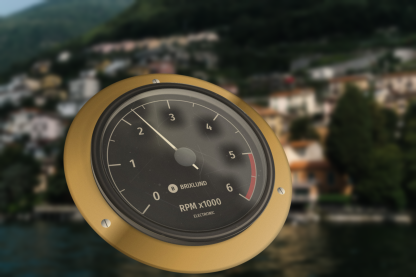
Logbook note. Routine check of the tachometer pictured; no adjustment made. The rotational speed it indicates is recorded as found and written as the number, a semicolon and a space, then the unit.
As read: 2250; rpm
